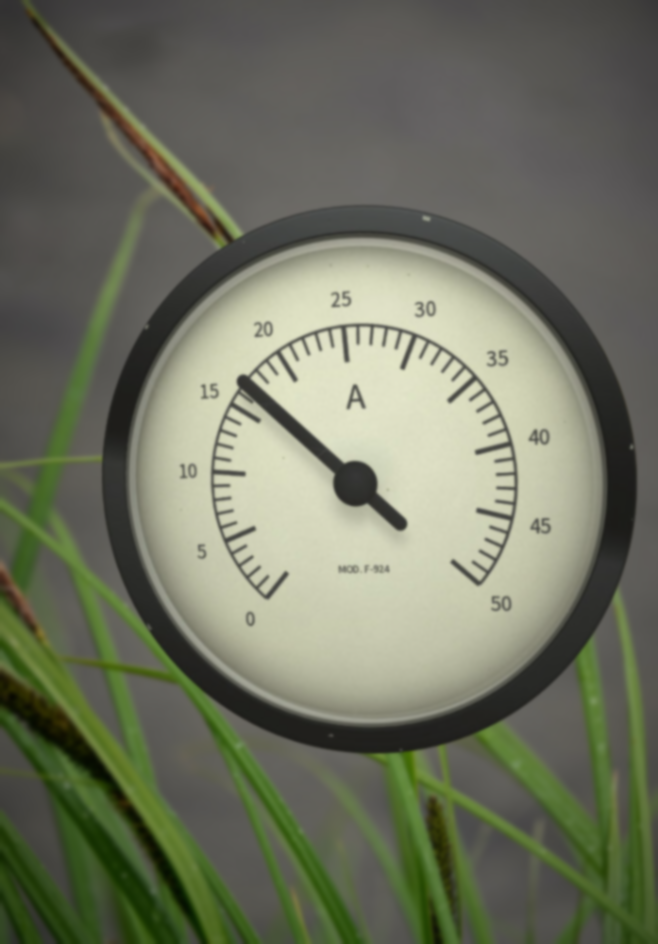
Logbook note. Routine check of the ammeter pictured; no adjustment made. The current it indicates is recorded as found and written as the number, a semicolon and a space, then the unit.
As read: 17; A
